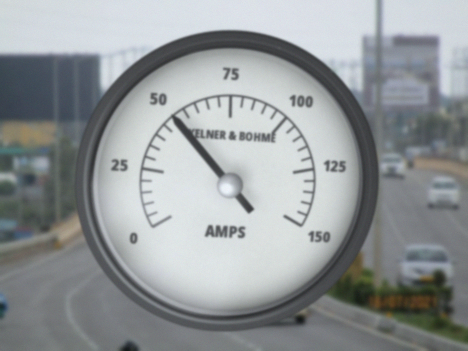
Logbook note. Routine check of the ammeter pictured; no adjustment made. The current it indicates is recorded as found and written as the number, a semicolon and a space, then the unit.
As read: 50; A
